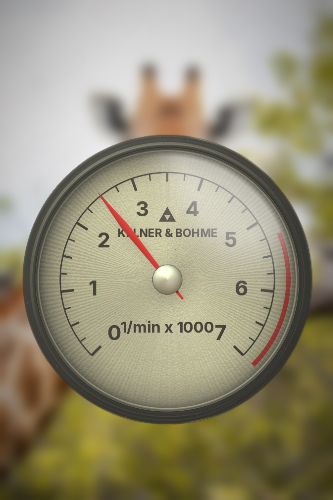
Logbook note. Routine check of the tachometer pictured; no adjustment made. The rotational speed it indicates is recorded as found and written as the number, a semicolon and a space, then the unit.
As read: 2500; rpm
